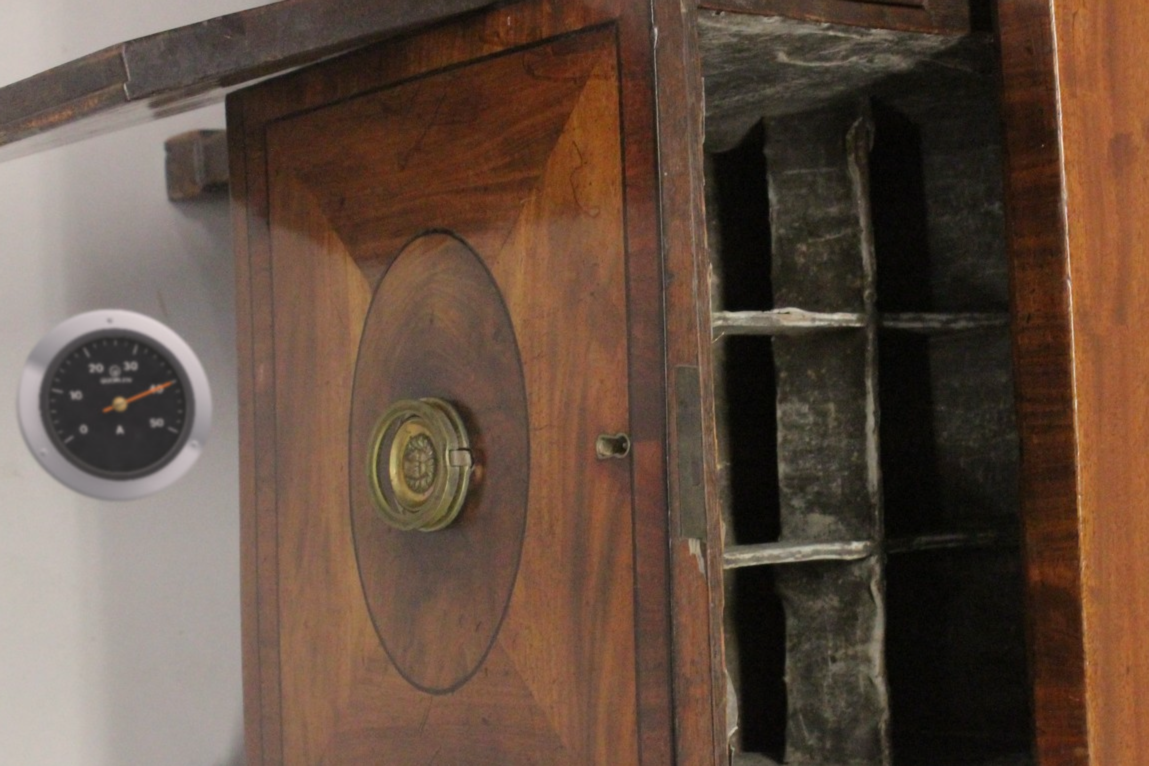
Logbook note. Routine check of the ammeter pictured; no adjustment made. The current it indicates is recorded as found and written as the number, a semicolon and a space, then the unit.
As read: 40; A
